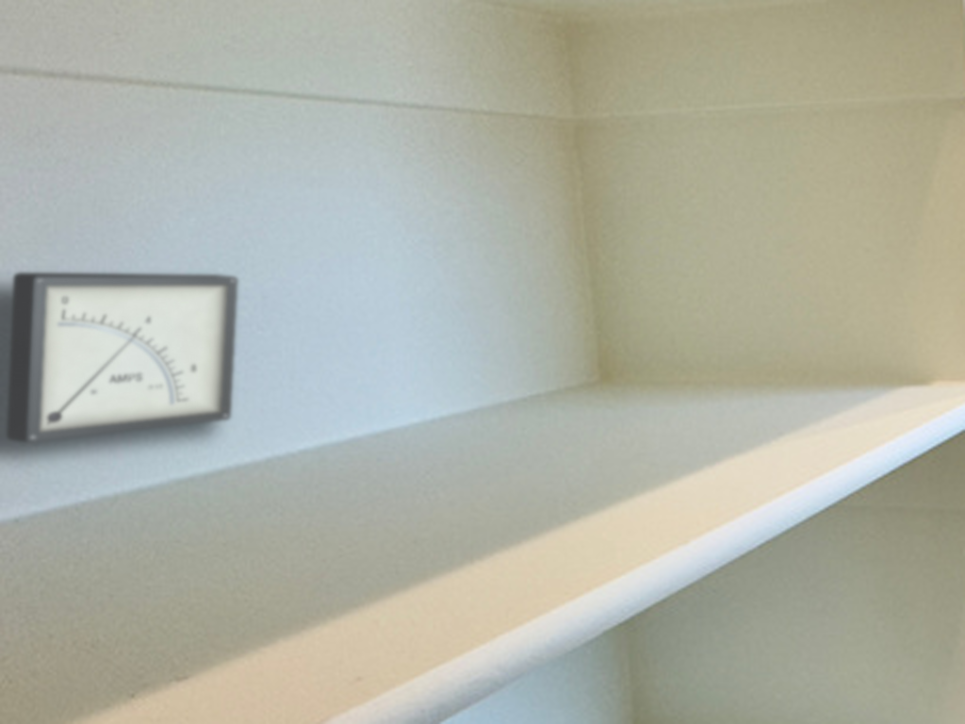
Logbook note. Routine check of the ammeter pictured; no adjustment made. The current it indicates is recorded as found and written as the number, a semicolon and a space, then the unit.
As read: 4; A
